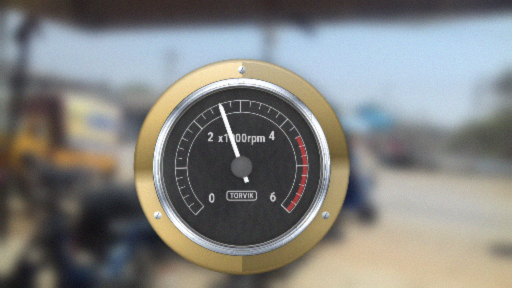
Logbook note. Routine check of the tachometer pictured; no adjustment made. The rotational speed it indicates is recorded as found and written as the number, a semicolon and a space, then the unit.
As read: 2600; rpm
